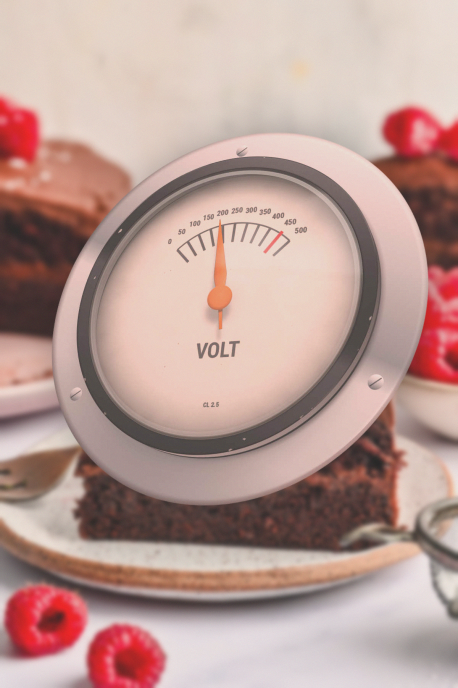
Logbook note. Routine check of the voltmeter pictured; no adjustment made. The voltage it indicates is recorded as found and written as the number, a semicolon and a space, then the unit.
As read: 200; V
